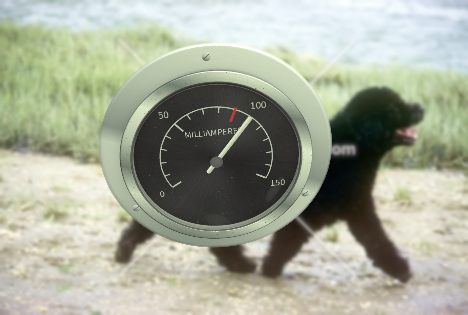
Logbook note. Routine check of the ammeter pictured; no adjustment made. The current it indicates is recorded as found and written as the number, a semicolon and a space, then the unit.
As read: 100; mA
